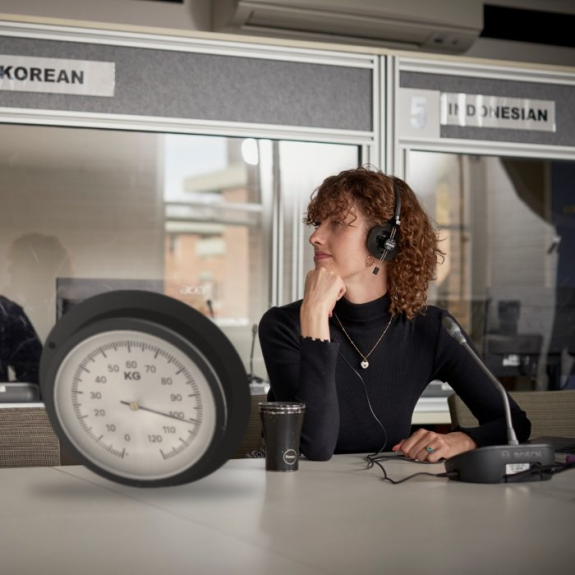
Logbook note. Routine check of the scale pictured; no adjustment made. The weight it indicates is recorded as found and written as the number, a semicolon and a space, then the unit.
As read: 100; kg
